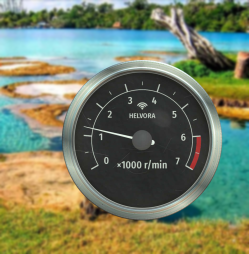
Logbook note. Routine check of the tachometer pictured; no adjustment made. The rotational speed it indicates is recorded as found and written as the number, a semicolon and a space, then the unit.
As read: 1250; rpm
